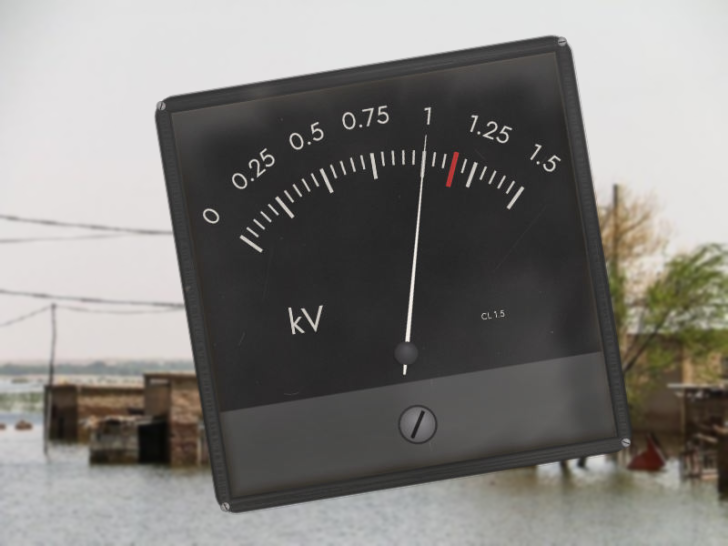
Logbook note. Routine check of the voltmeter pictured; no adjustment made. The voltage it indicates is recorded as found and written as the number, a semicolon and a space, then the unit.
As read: 1; kV
